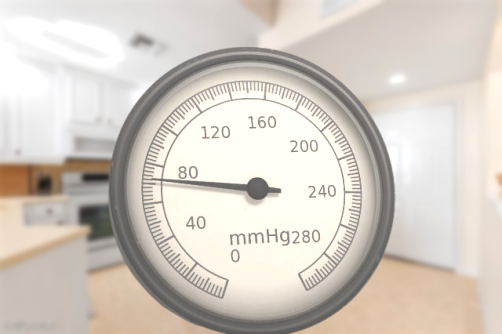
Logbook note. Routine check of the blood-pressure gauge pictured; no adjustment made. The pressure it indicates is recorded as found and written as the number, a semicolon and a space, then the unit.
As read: 72; mmHg
